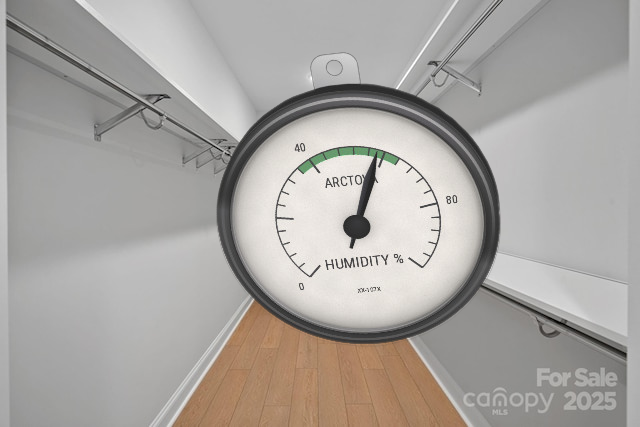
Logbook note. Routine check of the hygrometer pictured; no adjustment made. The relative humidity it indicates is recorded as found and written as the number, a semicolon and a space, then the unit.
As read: 58; %
